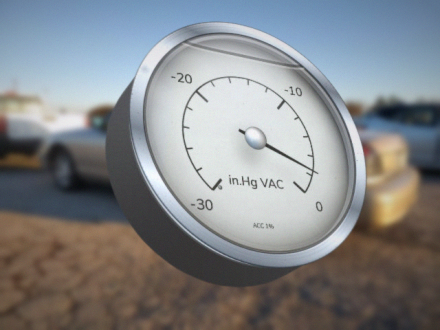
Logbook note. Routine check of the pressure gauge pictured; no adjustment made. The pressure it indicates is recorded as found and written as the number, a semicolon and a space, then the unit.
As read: -2; inHg
